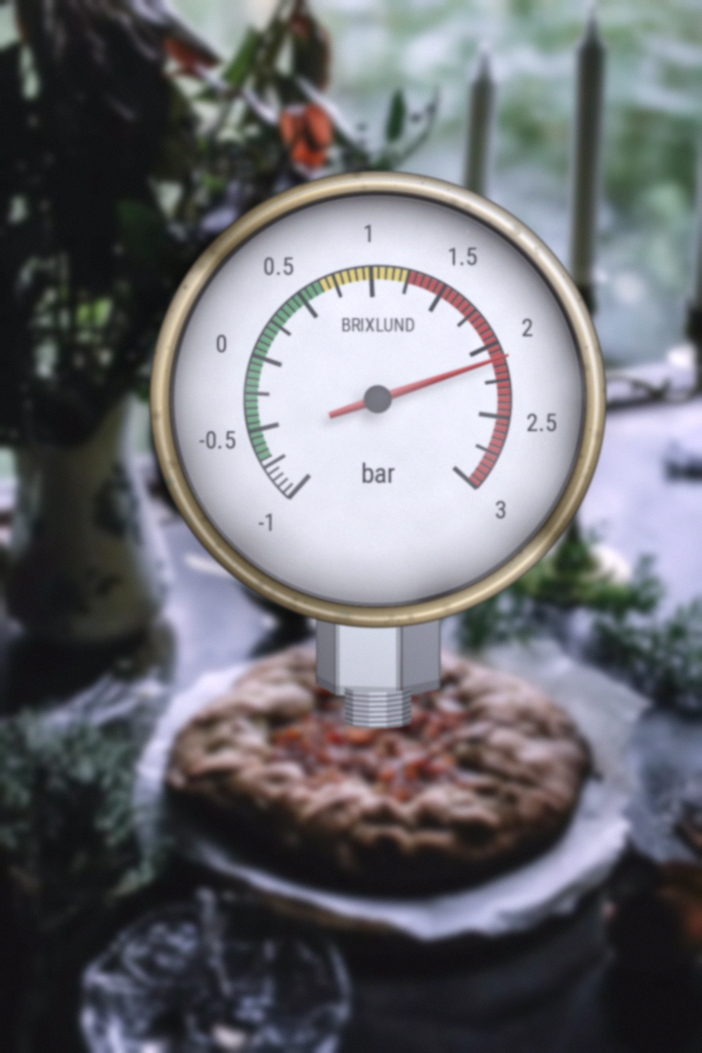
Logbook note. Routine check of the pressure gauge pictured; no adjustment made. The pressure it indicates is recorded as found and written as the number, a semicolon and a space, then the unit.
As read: 2.1; bar
